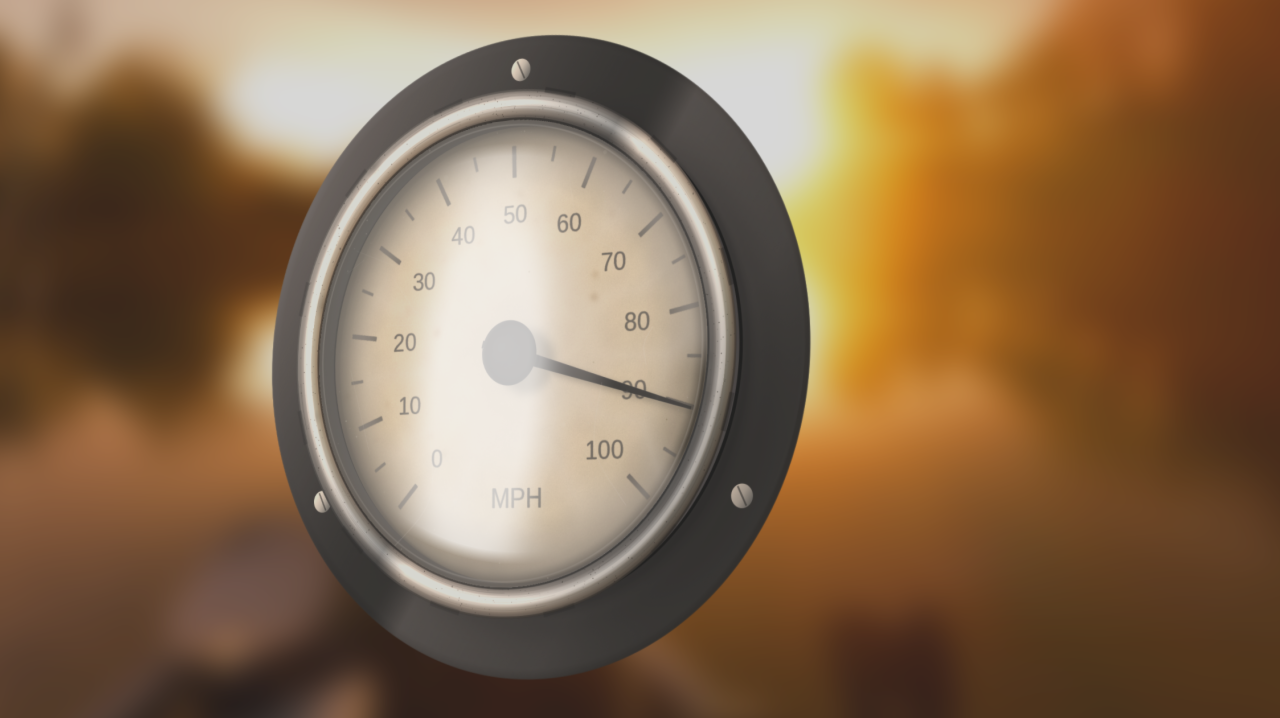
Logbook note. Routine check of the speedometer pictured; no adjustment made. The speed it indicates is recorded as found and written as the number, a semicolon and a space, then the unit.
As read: 90; mph
